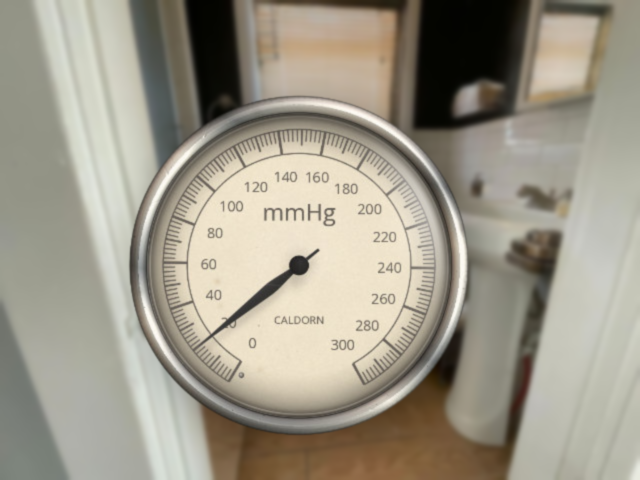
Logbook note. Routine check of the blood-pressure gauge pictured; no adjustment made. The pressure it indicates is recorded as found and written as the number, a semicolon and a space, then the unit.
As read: 20; mmHg
